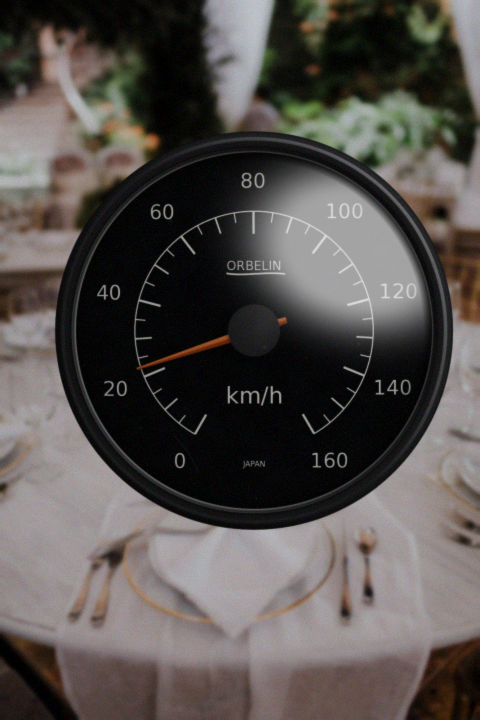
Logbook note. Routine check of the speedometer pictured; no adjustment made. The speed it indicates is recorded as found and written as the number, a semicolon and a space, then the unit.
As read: 22.5; km/h
